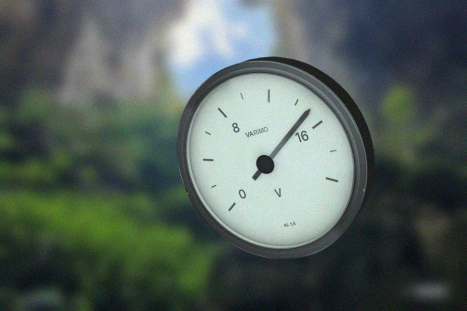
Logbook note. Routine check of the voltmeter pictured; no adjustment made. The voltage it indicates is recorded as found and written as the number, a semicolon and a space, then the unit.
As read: 15; V
